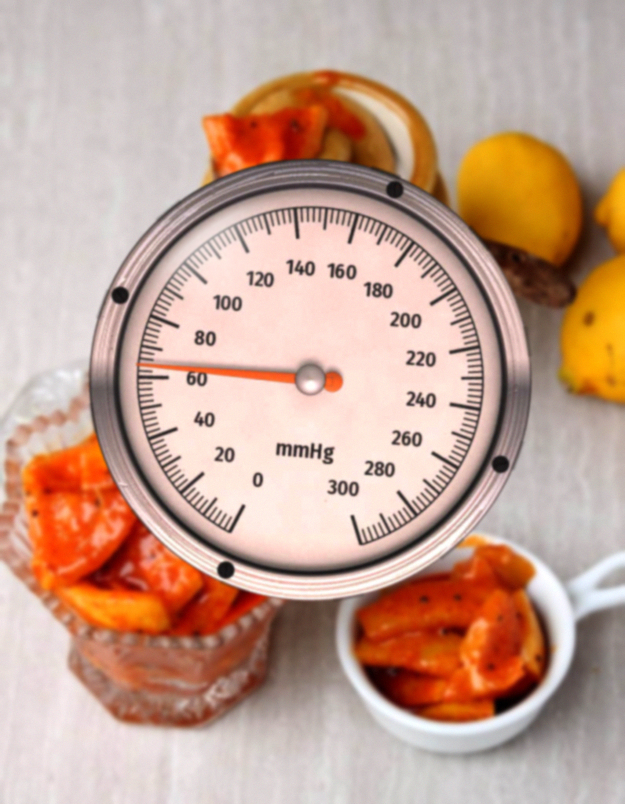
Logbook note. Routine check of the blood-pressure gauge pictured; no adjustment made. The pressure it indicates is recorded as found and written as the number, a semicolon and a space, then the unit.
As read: 64; mmHg
